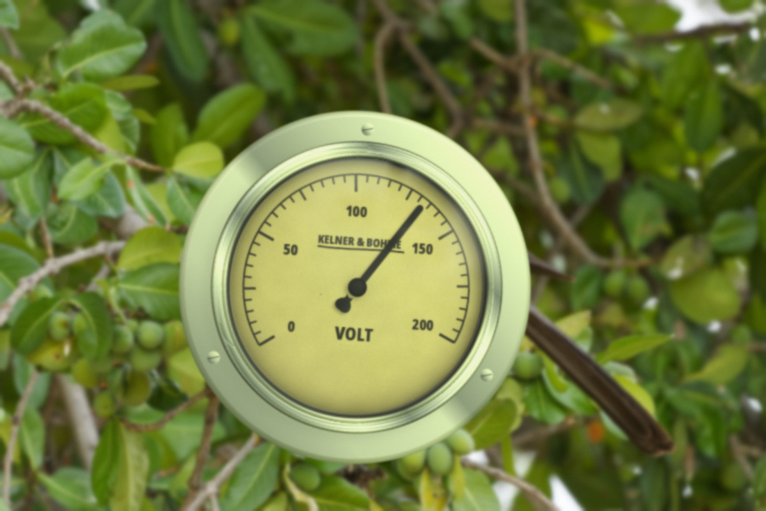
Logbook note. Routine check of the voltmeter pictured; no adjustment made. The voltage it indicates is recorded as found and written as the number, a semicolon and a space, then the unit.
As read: 132.5; V
